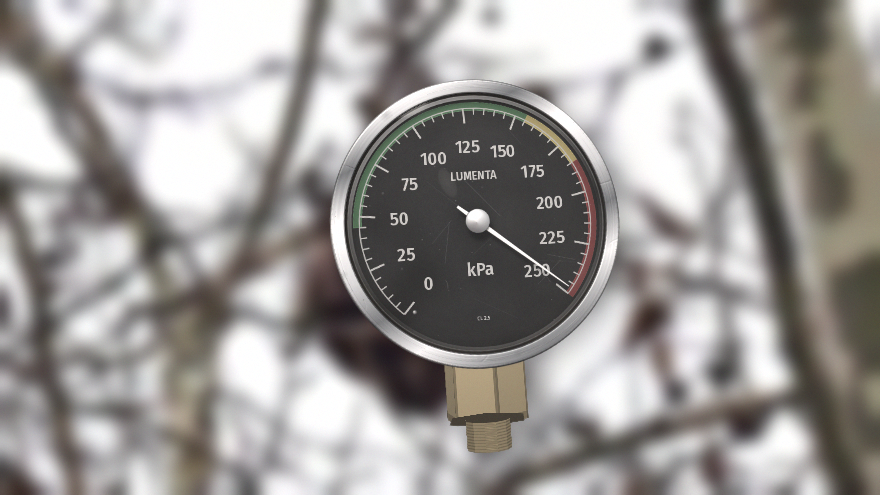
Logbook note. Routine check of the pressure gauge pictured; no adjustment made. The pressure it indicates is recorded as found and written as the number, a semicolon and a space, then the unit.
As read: 247.5; kPa
